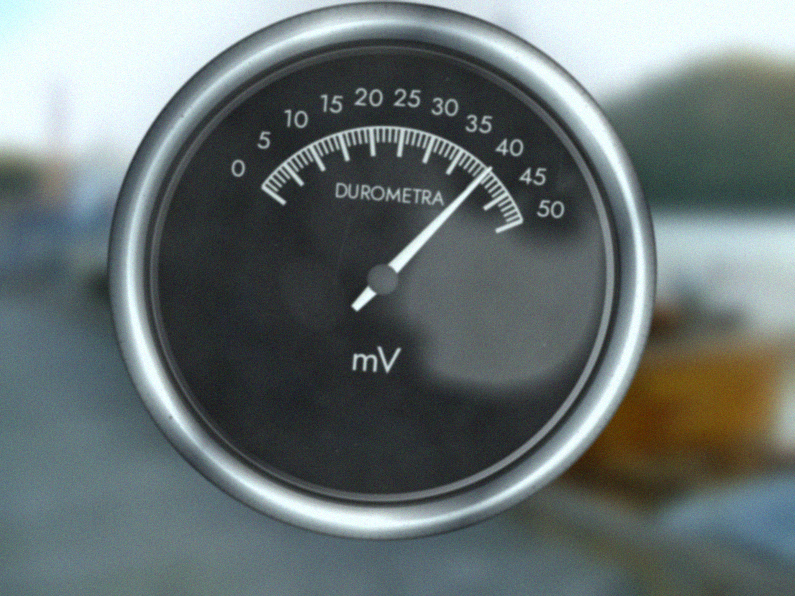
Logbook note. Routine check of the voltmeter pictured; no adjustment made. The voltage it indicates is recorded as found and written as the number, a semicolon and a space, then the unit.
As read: 40; mV
